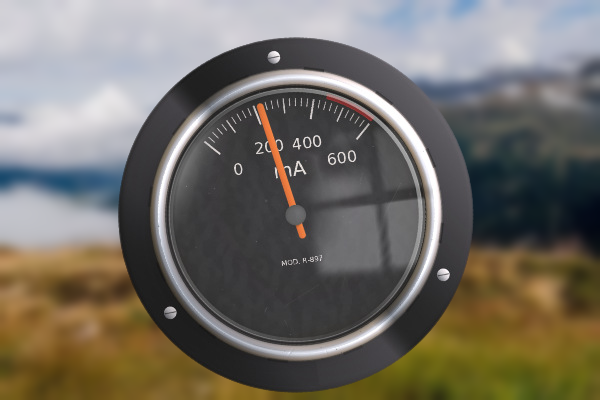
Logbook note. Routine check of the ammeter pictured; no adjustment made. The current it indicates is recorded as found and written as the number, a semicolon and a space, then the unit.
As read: 220; mA
